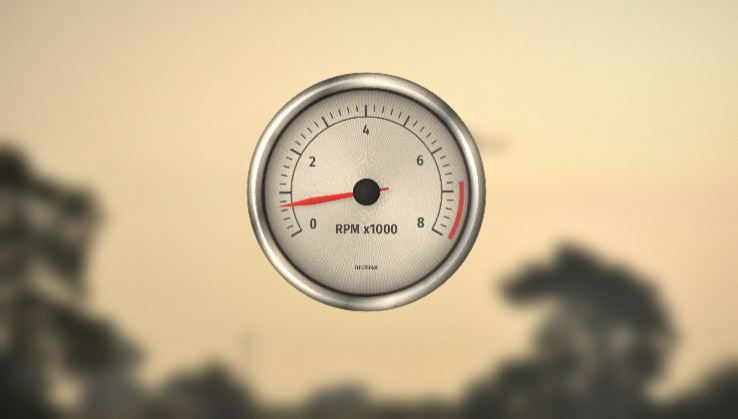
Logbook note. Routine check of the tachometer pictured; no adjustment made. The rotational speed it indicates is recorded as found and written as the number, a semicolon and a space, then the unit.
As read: 700; rpm
